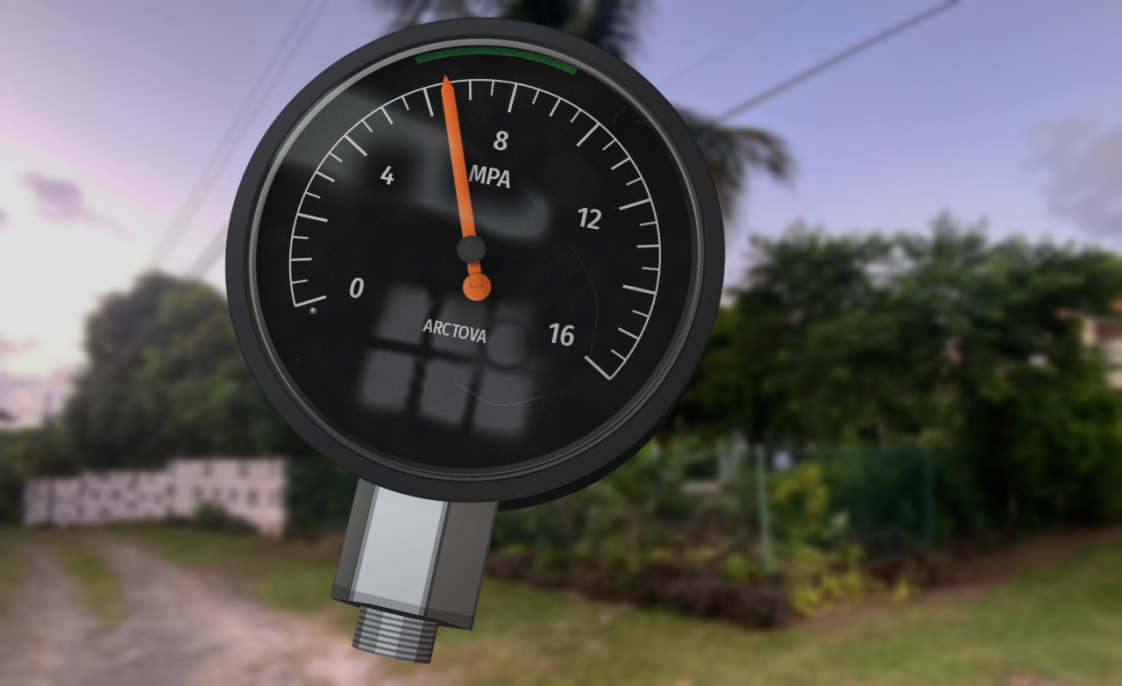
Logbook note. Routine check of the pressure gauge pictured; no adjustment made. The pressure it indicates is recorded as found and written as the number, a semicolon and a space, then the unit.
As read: 6.5; MPa
